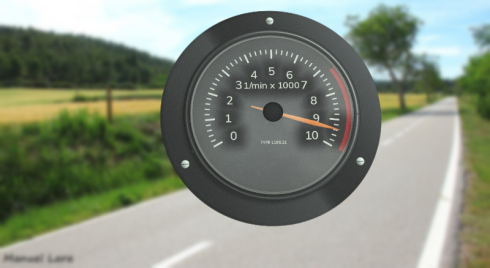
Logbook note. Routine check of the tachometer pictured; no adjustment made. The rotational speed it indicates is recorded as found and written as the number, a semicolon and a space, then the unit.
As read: 9400; rpm
